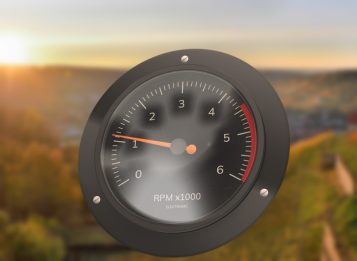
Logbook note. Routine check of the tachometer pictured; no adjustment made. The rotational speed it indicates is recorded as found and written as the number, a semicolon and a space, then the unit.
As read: 1100; rpm
